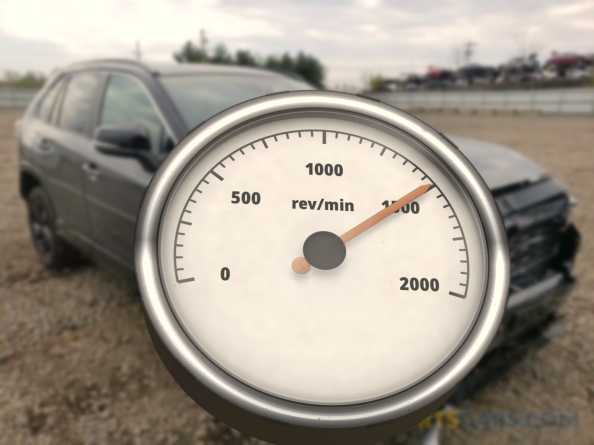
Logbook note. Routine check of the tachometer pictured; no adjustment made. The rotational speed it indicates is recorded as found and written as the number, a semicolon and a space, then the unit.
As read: 1500; rpm
